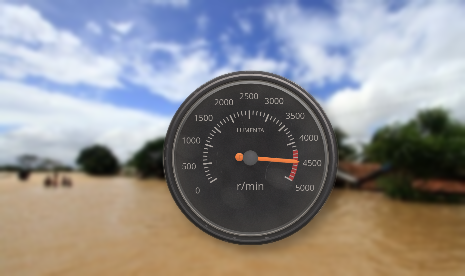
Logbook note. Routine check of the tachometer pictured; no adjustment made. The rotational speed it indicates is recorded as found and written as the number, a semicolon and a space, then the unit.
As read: 4500; rpm
